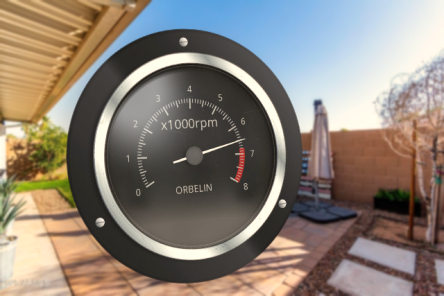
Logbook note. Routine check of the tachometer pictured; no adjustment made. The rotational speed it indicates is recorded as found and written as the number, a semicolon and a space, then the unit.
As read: 6500; rpm
